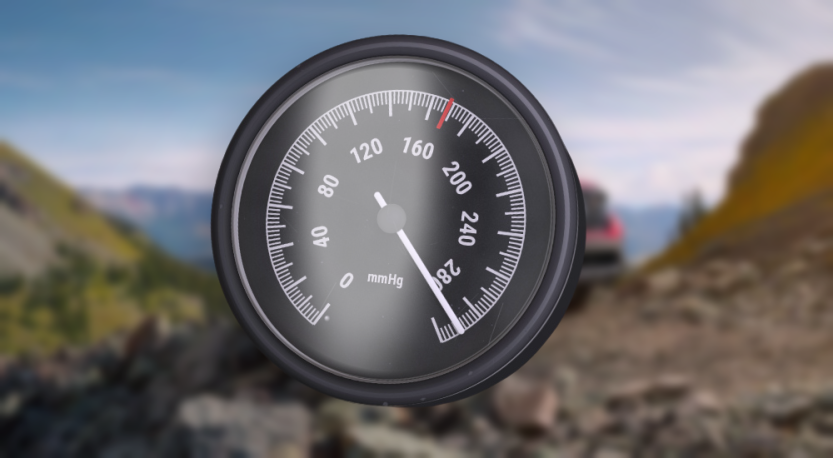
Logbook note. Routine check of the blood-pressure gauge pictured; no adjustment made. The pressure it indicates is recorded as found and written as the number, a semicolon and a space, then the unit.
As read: 290; mmHg
